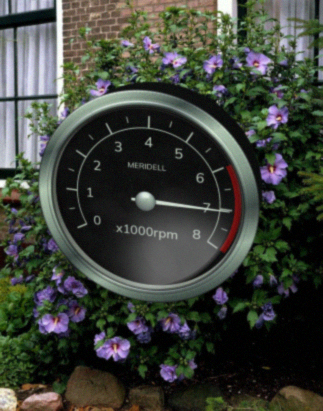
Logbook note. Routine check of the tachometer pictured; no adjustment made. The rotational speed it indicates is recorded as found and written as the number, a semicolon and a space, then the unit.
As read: 7000; rpm
